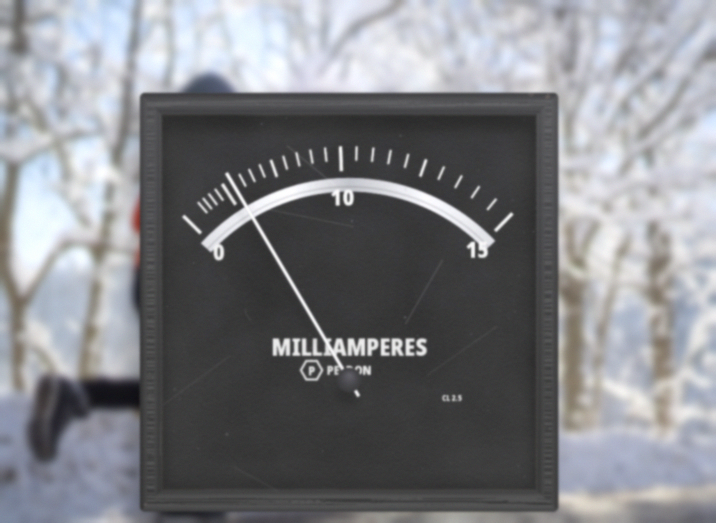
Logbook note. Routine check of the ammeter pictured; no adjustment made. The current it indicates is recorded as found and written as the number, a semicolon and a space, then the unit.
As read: 5.5; mA
